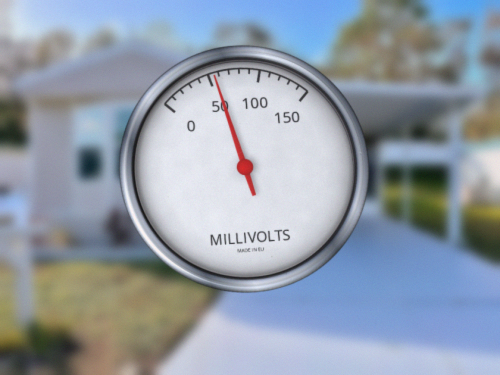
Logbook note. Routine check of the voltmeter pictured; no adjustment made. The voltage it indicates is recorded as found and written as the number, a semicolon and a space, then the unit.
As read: 55; mV
